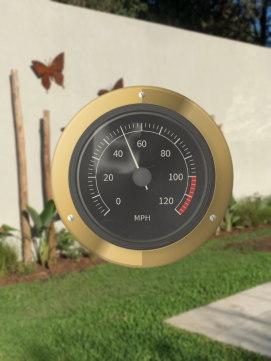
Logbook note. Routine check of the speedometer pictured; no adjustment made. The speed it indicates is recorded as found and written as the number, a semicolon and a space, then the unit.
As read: 50; mph
